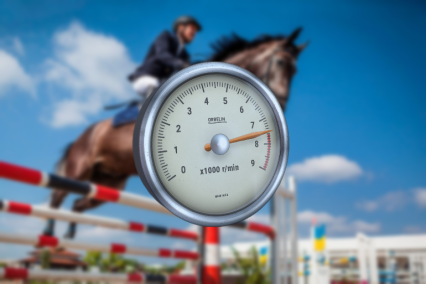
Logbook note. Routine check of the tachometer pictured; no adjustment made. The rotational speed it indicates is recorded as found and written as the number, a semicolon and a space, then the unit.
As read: 7500; rpm
